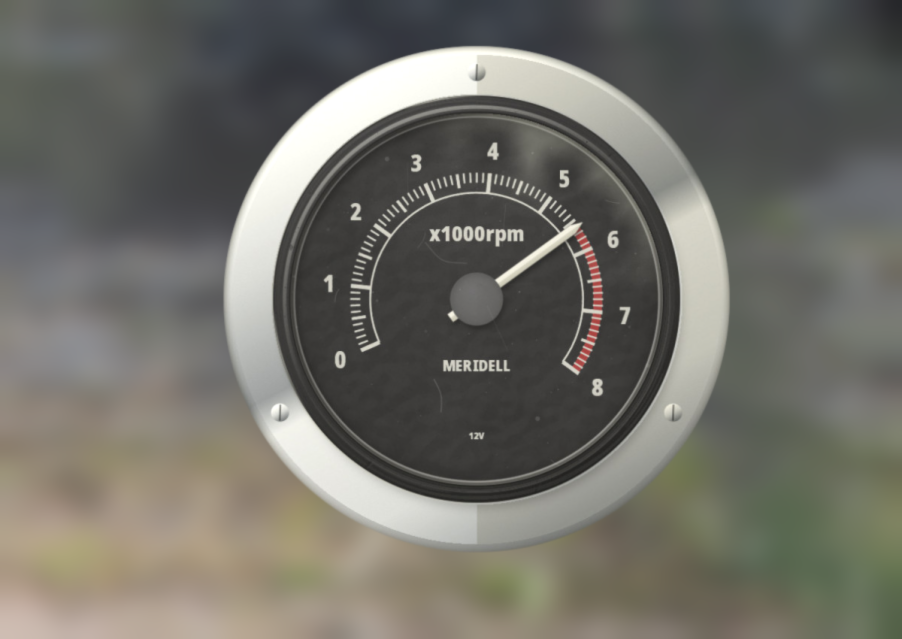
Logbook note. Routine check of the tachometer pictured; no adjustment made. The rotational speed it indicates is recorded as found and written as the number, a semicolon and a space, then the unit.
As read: 5600; rpm
